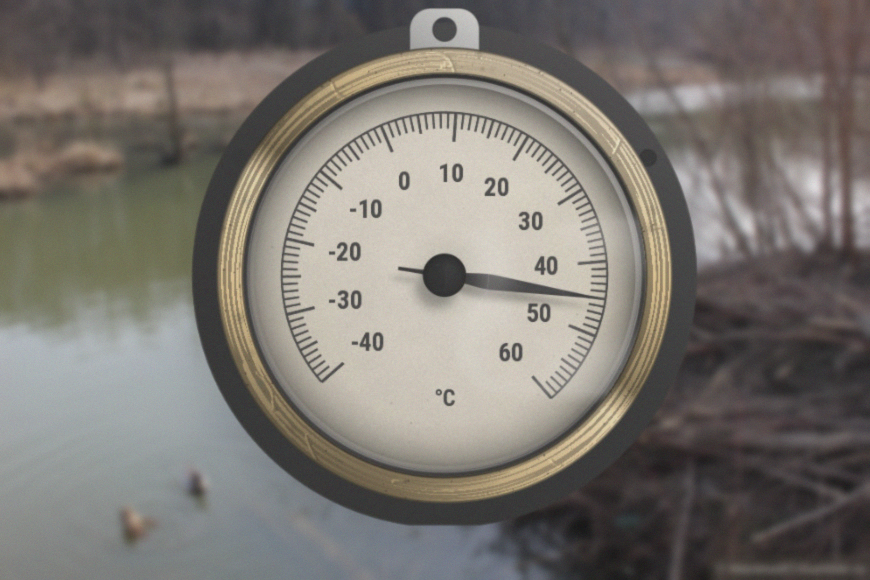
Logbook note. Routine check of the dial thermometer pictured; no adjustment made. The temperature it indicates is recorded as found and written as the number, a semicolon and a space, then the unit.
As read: 45; °C
